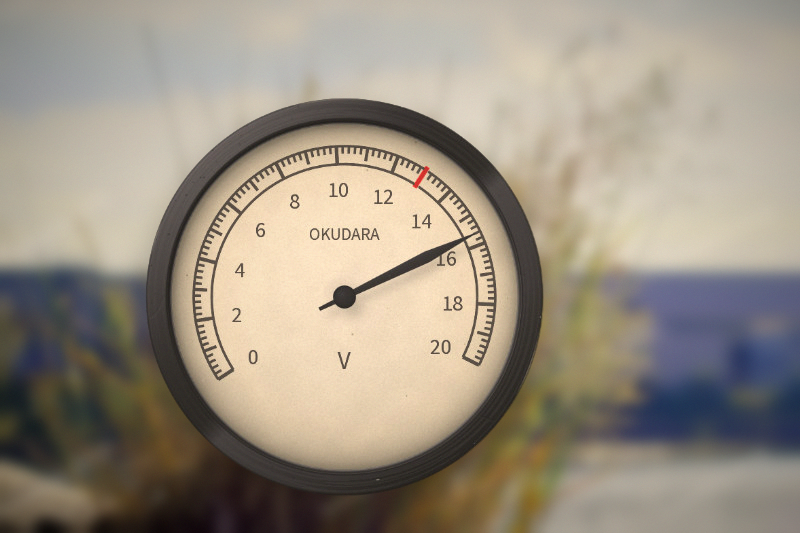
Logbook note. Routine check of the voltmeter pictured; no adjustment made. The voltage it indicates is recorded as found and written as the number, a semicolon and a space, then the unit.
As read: 15.6; V
